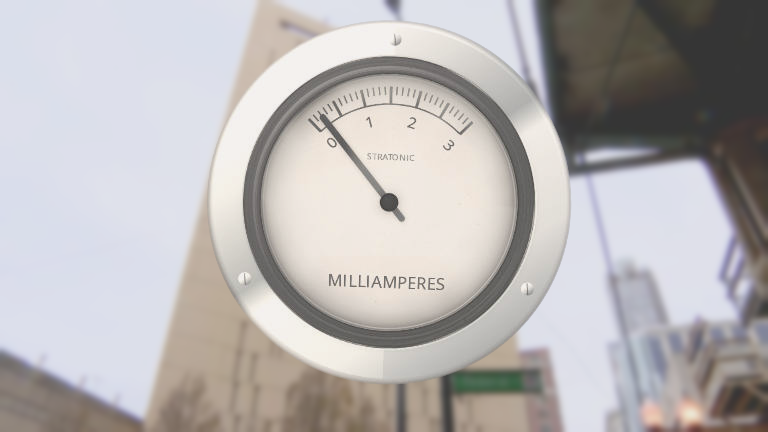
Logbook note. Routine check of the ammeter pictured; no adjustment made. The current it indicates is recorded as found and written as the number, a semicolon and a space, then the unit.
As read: 0.2; mA
